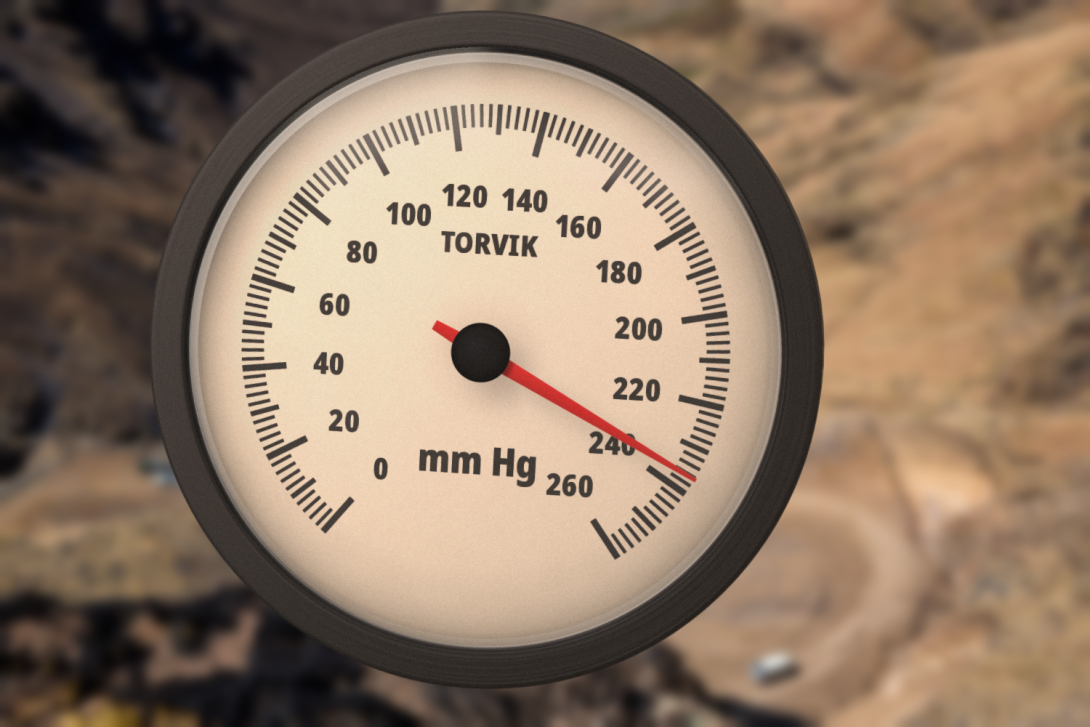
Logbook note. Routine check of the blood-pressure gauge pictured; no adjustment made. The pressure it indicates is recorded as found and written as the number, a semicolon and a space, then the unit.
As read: 236; mmHg
